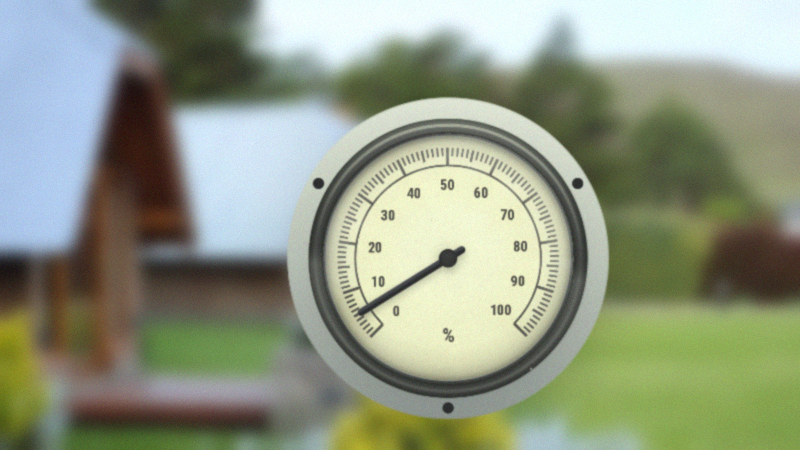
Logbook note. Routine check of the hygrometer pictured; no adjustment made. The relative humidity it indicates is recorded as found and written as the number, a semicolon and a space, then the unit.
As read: 5; %
